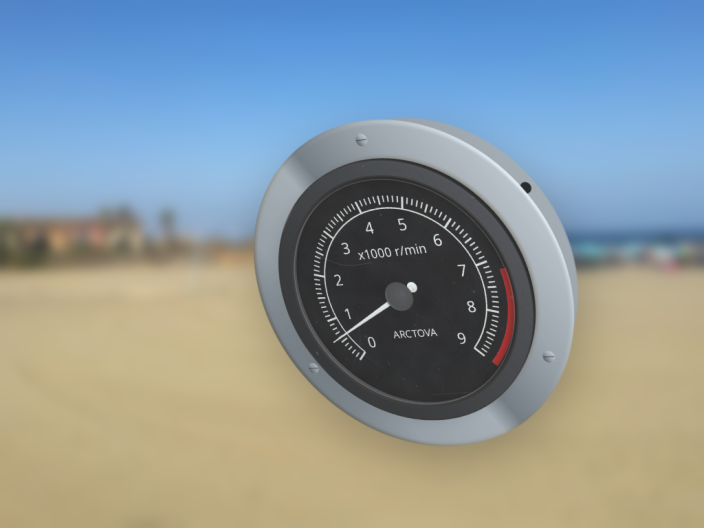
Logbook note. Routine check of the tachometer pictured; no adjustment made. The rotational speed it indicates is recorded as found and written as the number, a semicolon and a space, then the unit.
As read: 600; rpm
